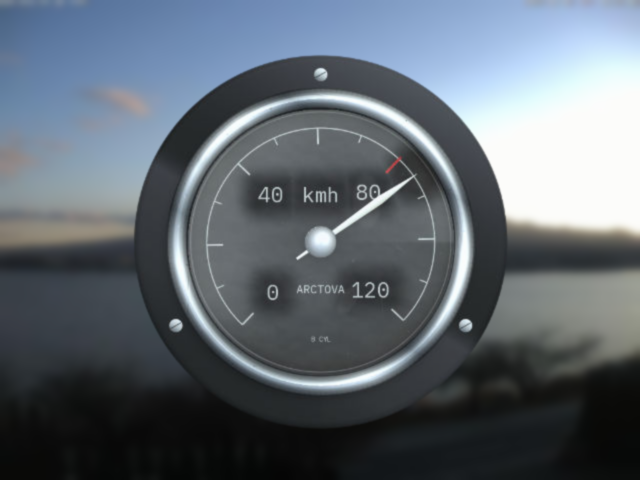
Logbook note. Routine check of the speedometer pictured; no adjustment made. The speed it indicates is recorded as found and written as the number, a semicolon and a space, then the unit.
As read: 85; km/h
